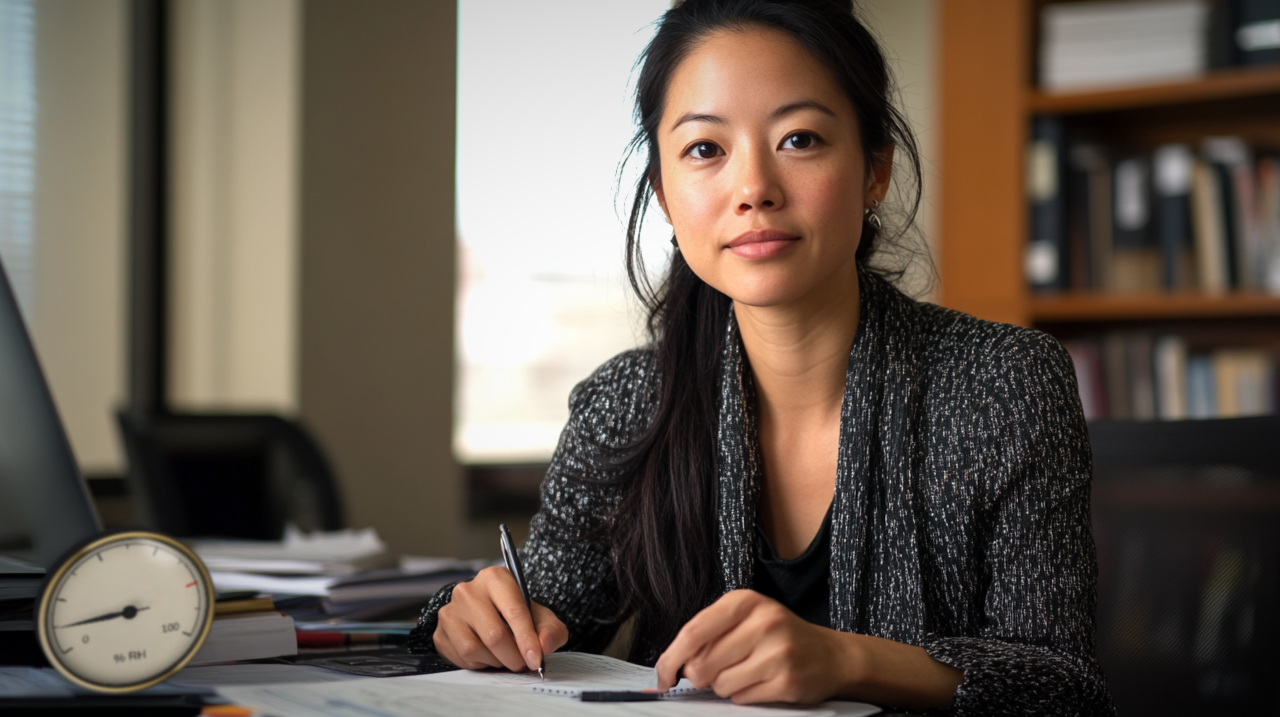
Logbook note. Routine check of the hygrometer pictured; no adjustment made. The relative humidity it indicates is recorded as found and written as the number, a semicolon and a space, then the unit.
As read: 10; %
